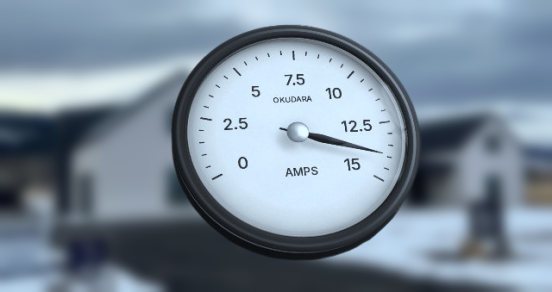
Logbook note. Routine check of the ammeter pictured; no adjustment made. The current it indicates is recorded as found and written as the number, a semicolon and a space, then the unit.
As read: 14; A
